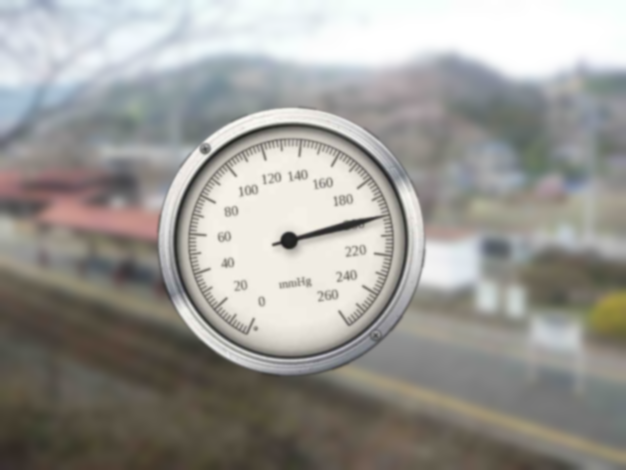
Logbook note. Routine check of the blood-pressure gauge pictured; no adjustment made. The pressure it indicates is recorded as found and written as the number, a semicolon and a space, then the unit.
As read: 200; mmHg
